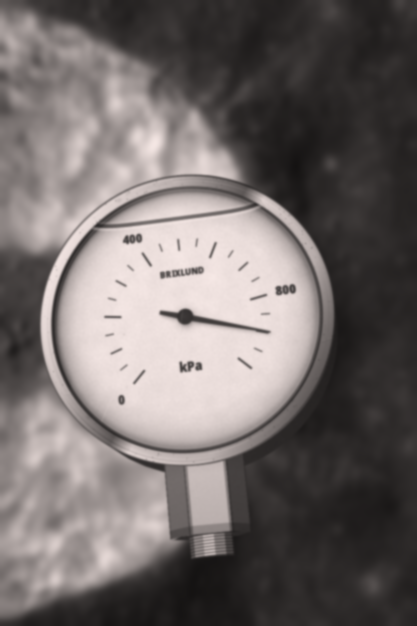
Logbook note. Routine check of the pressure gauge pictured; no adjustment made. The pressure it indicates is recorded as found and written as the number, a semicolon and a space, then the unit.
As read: 900; kPa
